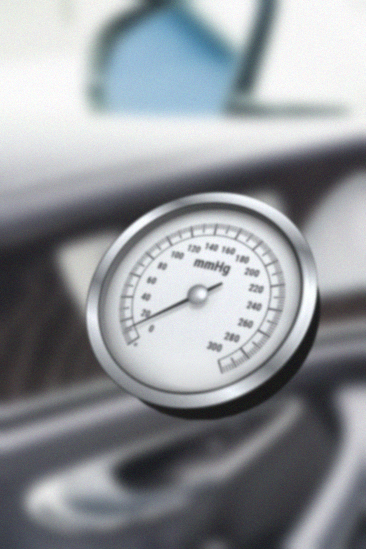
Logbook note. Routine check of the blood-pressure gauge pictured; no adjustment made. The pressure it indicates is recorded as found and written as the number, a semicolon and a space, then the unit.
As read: 10; mmHg
